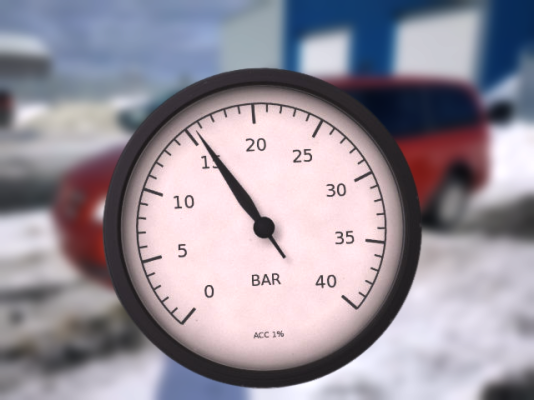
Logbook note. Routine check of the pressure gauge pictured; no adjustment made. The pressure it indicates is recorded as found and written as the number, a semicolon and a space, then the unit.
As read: 15.5; bar
